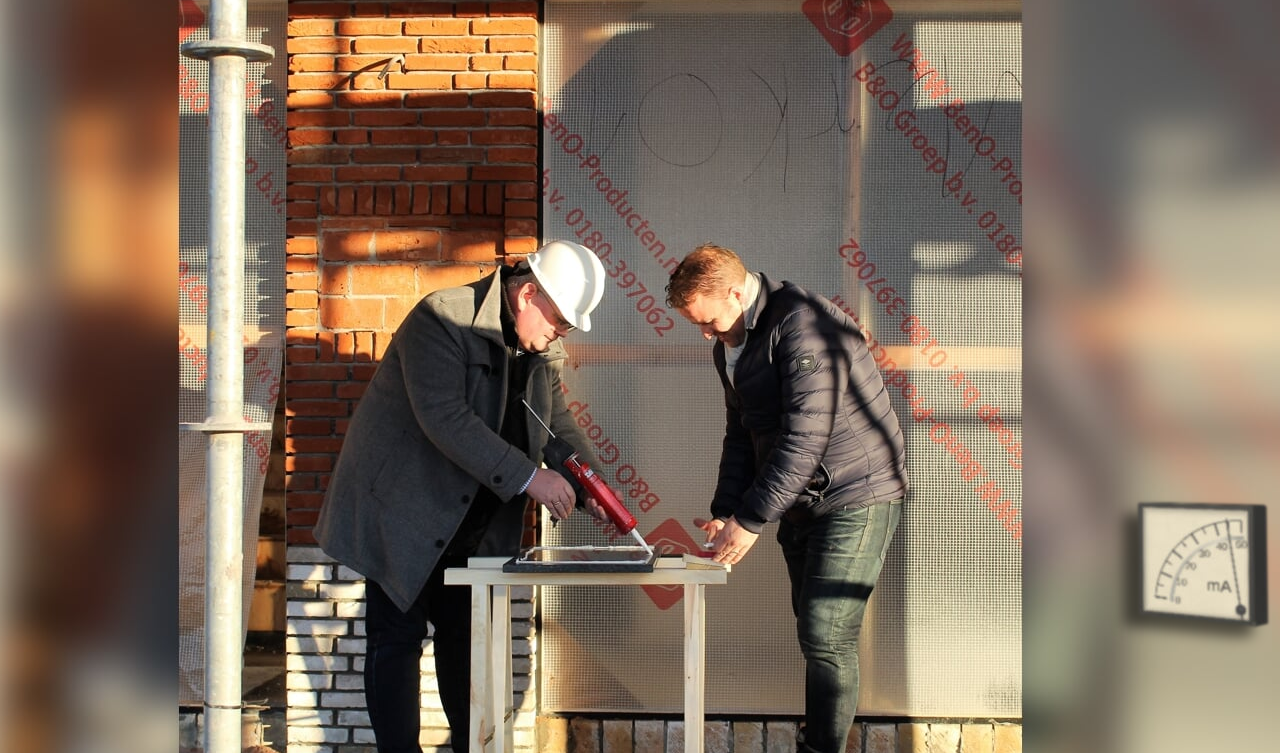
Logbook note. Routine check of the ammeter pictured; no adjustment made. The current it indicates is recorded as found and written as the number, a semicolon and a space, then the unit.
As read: 45; mA
